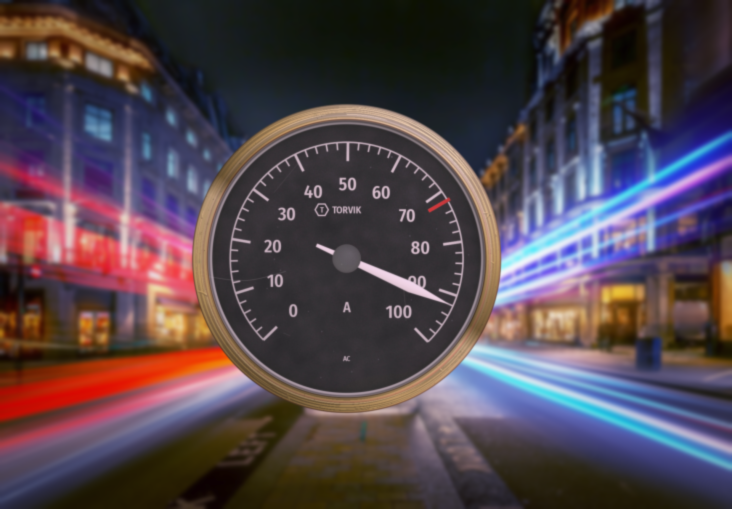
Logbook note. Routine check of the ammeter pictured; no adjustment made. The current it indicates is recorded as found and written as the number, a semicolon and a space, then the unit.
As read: 92; A
